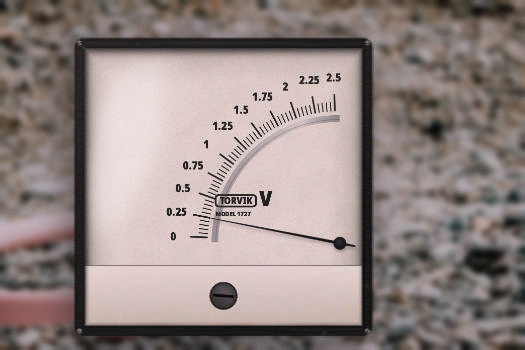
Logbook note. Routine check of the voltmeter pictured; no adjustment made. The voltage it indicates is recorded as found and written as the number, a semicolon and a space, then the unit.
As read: 0.25; V
